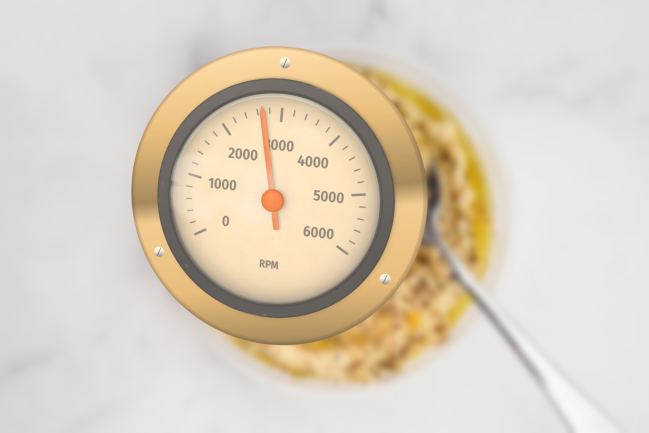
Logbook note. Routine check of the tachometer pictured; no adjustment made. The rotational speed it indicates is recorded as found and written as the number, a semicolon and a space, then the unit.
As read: 2700; rpm
